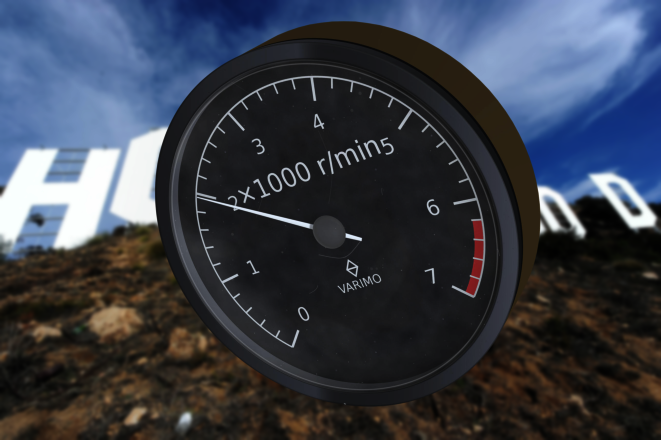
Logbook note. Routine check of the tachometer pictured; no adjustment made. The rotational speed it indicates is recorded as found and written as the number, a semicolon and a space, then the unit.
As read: 2000; rpm
